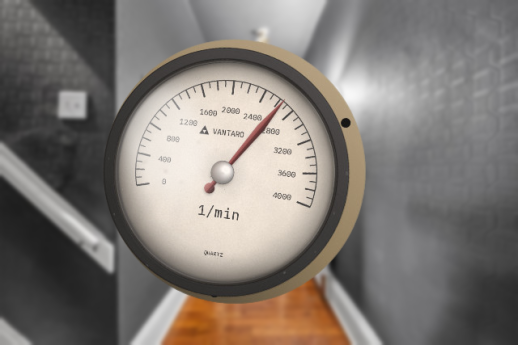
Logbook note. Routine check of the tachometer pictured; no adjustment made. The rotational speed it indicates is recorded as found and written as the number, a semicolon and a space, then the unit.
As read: 2650; rpm
